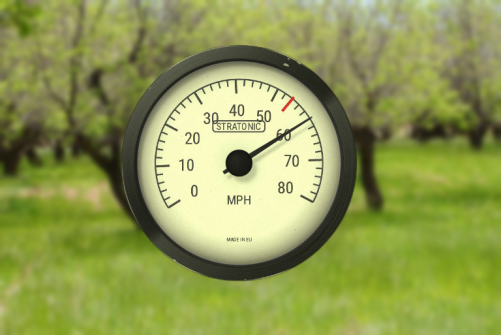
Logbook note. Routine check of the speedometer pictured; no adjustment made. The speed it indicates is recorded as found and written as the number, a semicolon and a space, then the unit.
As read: 60; mph
